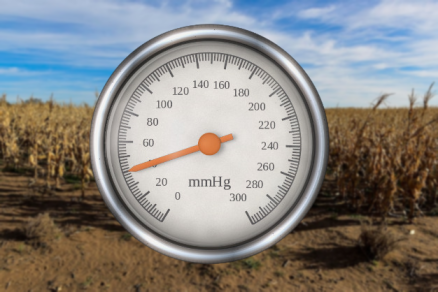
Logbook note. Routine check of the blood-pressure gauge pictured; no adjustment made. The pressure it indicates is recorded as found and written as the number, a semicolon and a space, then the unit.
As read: 40; mmHg
